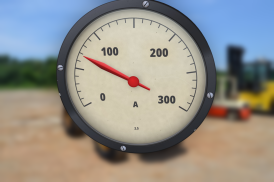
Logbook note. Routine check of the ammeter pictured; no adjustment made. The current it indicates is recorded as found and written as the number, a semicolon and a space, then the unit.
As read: 70; A
